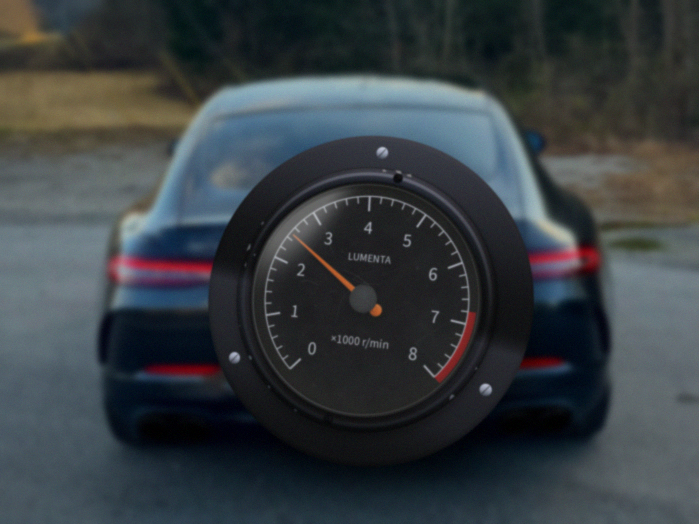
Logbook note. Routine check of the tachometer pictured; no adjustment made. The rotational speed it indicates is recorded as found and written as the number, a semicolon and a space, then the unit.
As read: 2500; rpm
